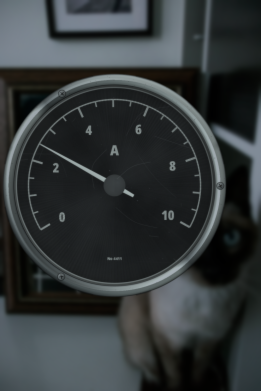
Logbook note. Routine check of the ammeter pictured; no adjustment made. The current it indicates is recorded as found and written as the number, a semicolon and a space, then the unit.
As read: 2.5; A
